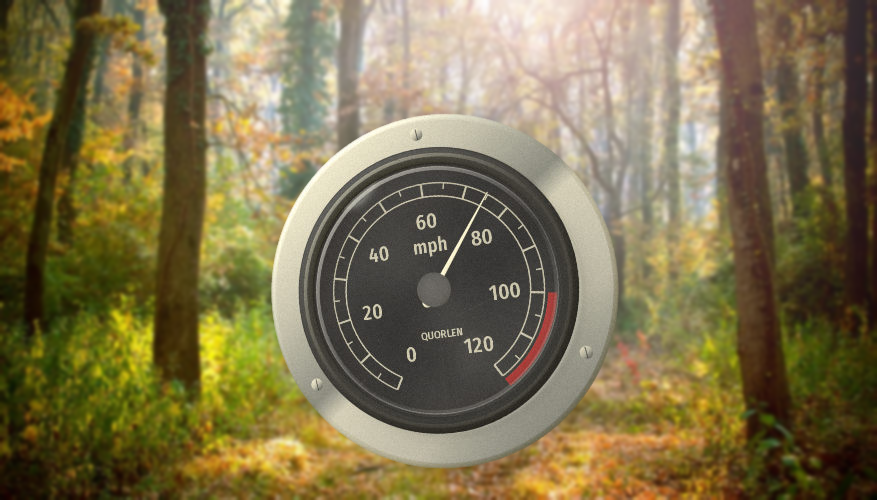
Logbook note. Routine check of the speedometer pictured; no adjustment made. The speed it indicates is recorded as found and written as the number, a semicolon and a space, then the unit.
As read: 75; mph
